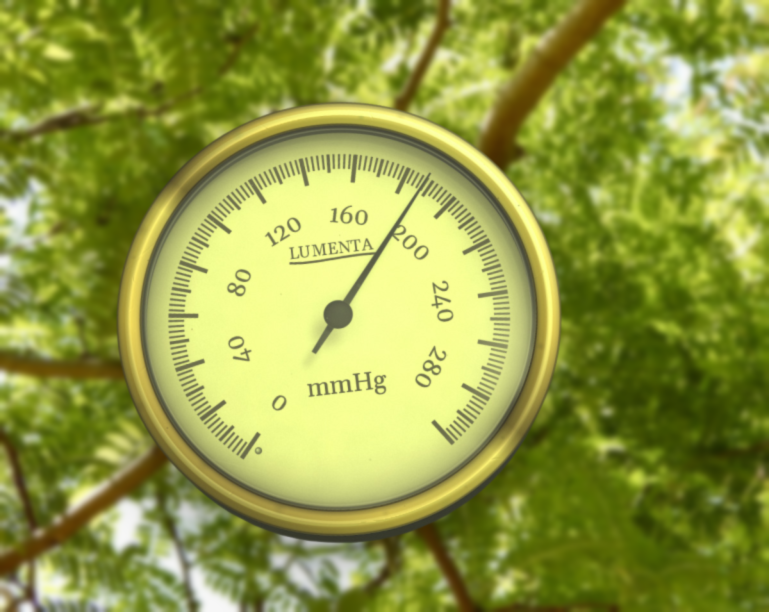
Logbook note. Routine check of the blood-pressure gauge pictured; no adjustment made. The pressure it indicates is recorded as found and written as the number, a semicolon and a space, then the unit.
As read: 188; mmHg
